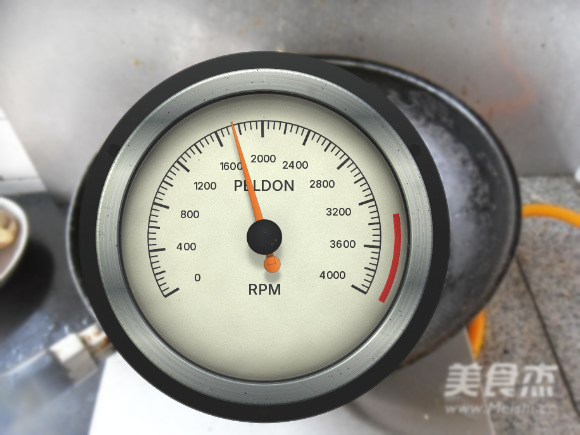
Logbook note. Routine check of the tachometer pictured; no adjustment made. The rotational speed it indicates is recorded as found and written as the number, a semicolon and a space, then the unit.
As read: 1750; rpm
